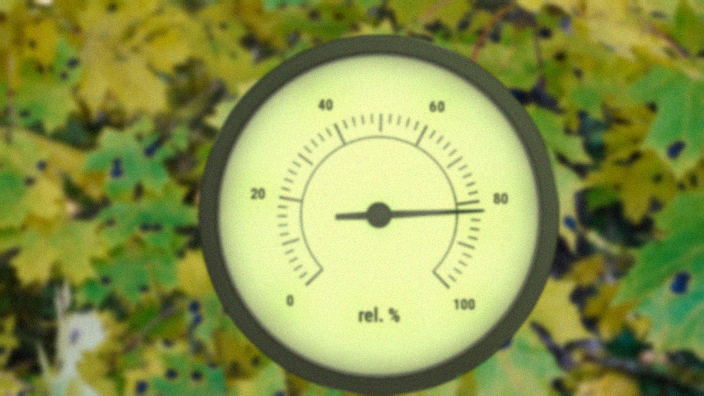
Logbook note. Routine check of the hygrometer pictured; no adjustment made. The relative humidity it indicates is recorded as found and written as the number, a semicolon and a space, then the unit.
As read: 82; %
